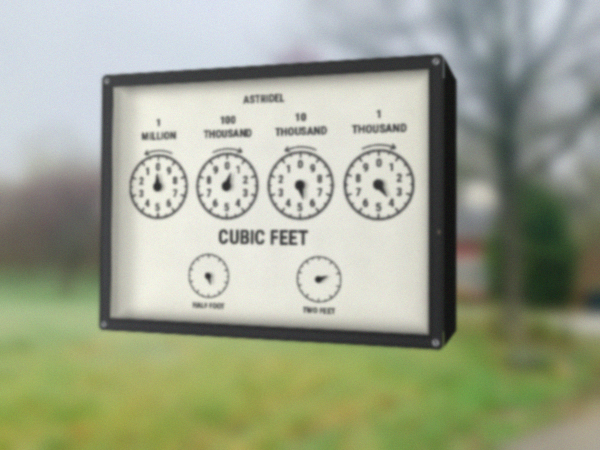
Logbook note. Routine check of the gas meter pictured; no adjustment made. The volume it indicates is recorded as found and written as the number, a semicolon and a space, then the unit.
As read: 5400; ft³
